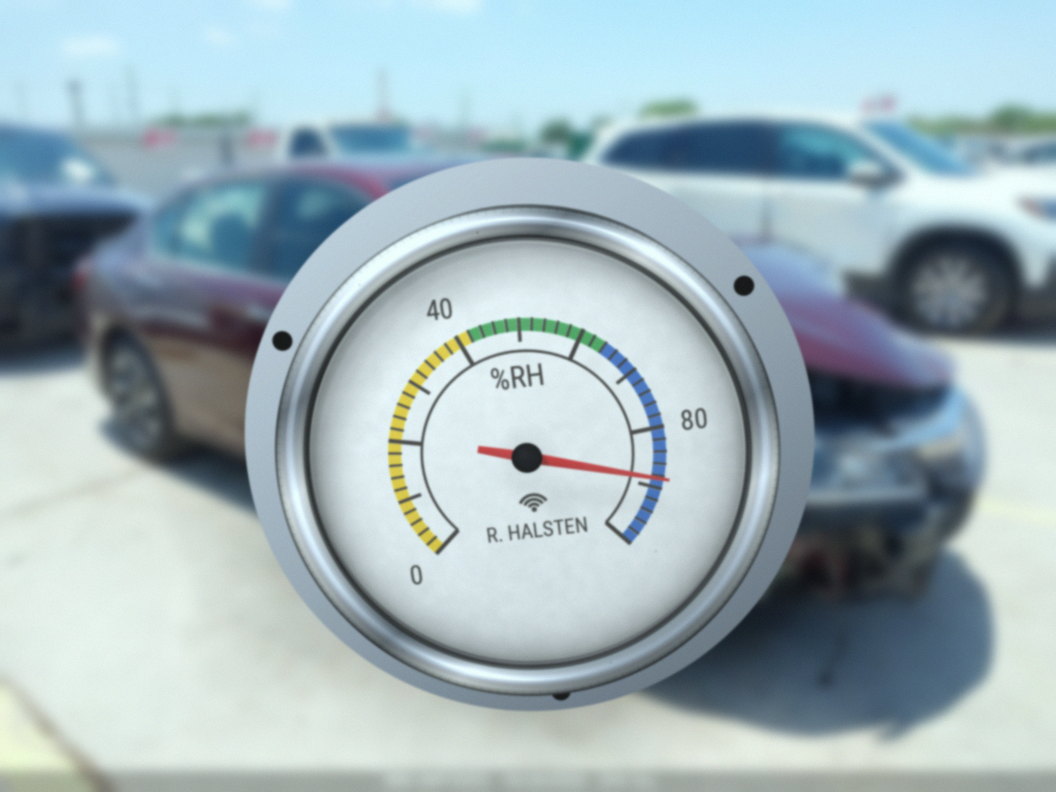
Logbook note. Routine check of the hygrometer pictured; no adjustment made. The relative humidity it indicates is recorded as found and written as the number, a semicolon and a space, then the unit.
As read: 88; %
